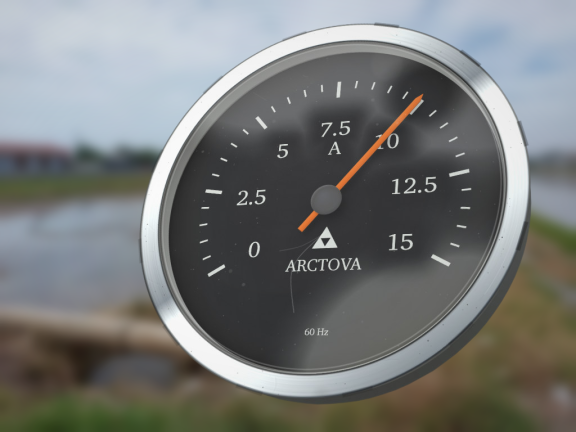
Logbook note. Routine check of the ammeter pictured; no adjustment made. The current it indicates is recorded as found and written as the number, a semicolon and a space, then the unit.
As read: 10; A
